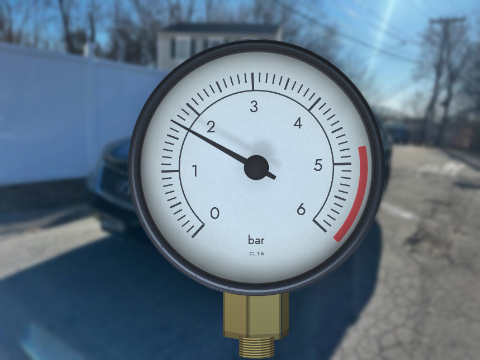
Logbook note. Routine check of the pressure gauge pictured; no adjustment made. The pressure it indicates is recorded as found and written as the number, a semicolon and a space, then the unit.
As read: 1.7; bar
